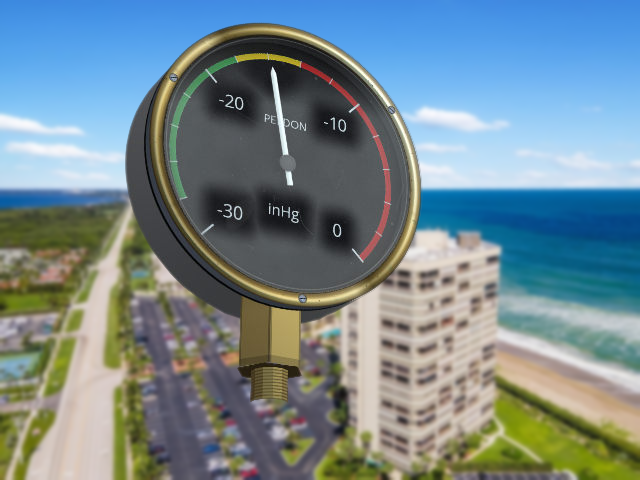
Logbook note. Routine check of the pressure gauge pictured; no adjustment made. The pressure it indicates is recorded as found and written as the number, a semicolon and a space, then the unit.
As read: -16; inHg
